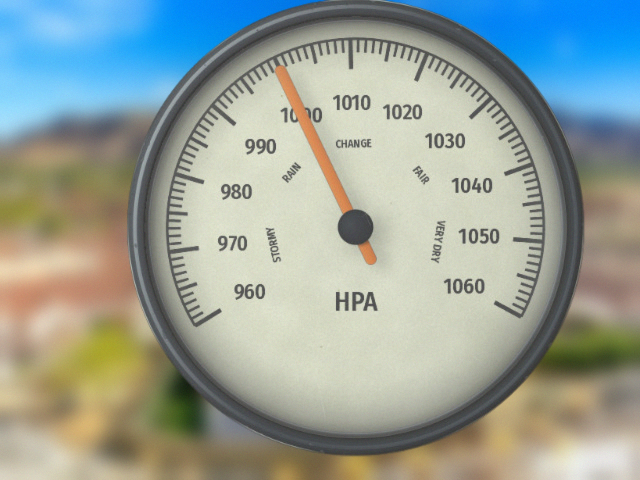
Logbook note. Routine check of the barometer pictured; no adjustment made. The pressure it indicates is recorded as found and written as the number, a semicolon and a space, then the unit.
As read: 1000; hPa
